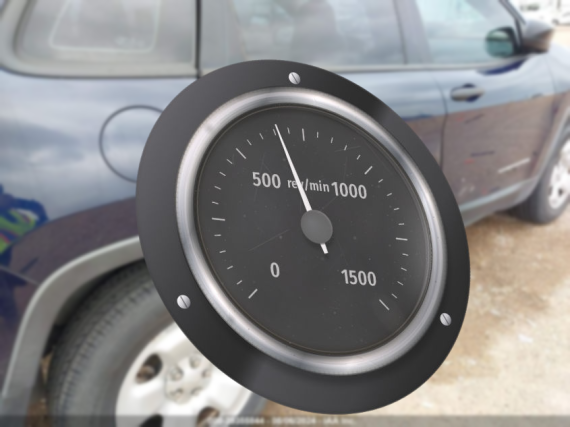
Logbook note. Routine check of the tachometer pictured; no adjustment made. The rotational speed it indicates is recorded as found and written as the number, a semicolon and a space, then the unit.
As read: 650; rpm
